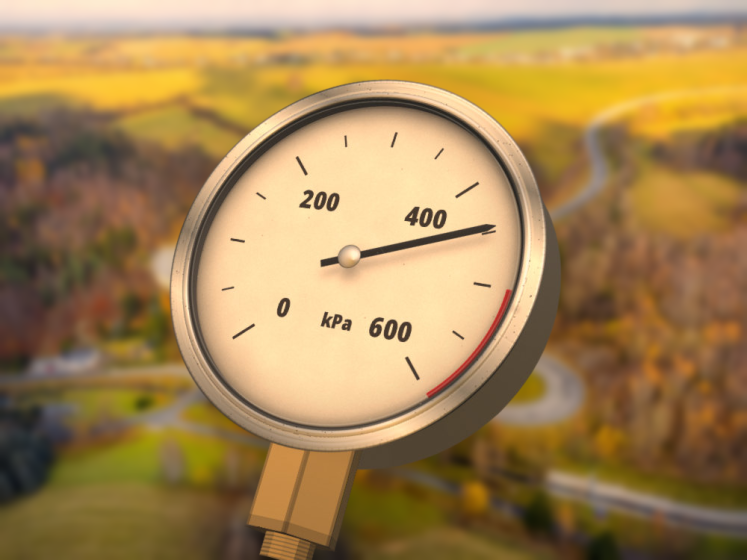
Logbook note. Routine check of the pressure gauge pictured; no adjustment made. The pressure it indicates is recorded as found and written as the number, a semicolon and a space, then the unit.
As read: 450; kPa
